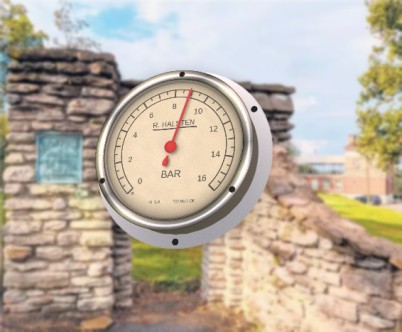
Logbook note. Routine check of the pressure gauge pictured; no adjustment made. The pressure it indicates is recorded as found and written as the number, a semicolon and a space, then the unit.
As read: 9; bar
